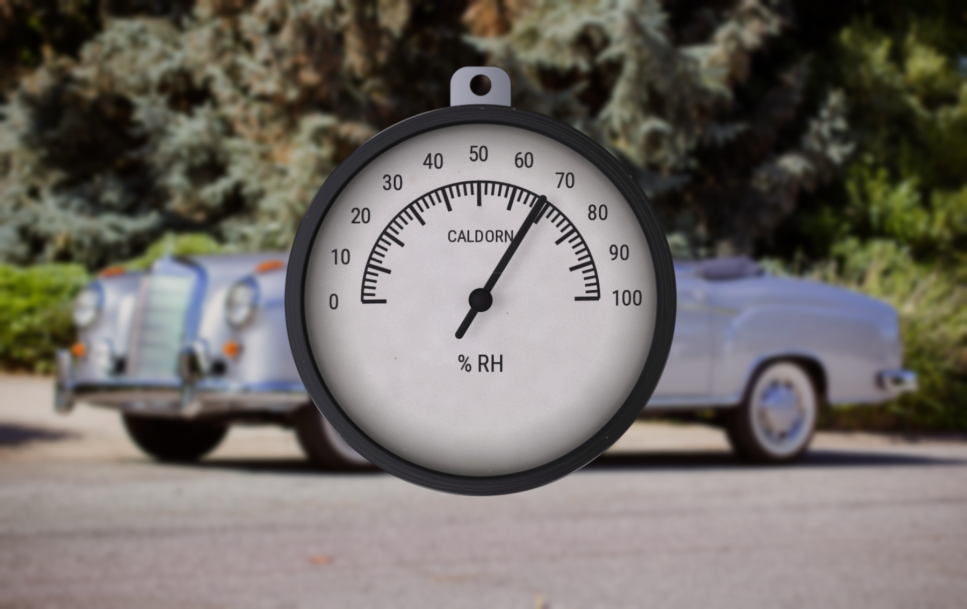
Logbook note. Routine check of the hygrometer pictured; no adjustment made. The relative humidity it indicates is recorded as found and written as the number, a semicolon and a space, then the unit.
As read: 68; %
